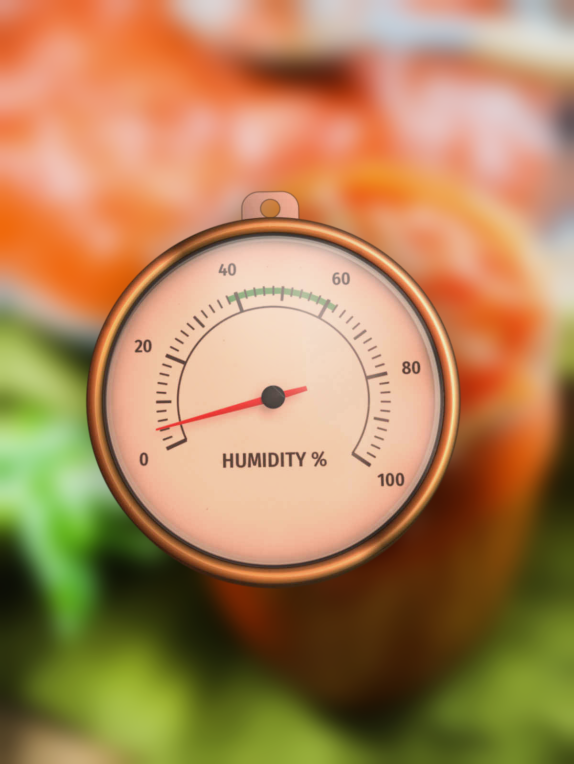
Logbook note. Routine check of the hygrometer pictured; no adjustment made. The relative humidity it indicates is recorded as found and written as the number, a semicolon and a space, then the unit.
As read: 4; %
